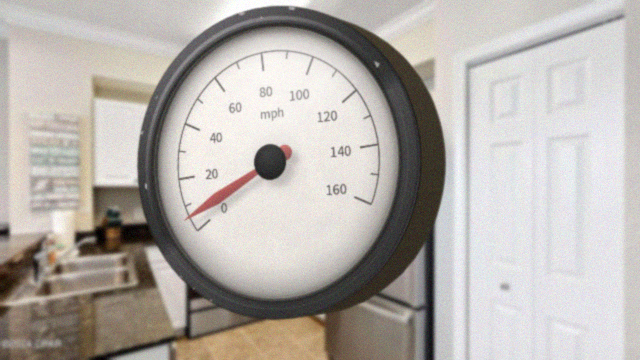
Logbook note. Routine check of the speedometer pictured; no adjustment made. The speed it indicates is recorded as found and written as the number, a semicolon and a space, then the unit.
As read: 5; mph
